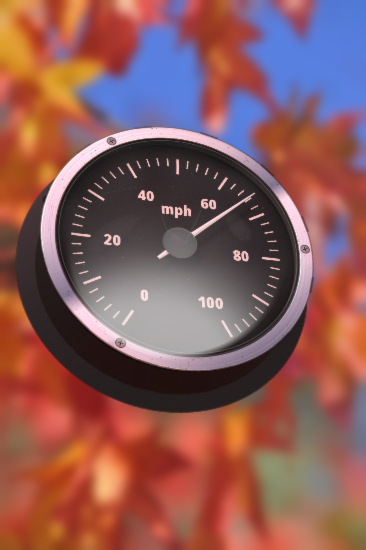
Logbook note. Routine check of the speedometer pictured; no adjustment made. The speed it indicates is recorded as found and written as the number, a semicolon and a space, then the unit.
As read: 66; mph
